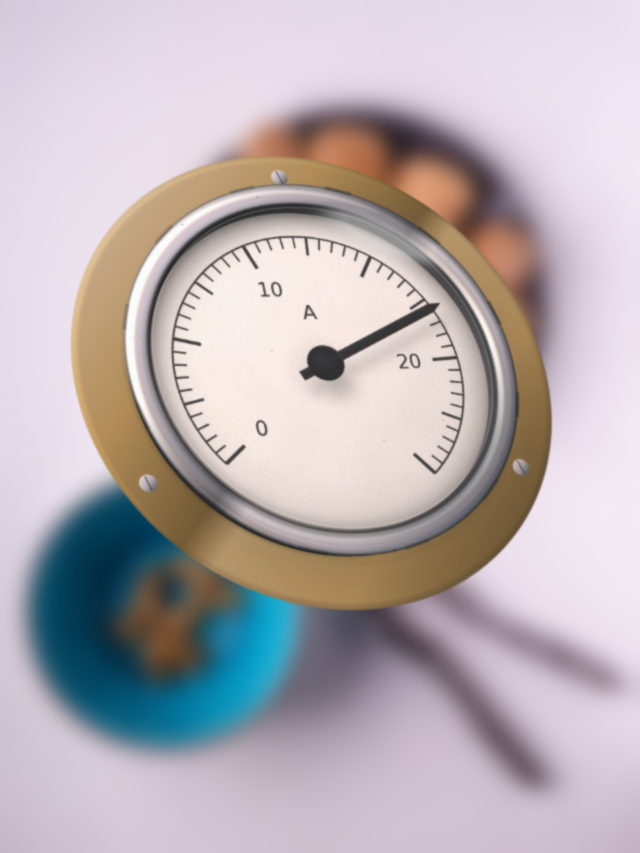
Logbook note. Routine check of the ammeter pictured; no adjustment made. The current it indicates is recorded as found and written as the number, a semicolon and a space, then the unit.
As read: 18; A
